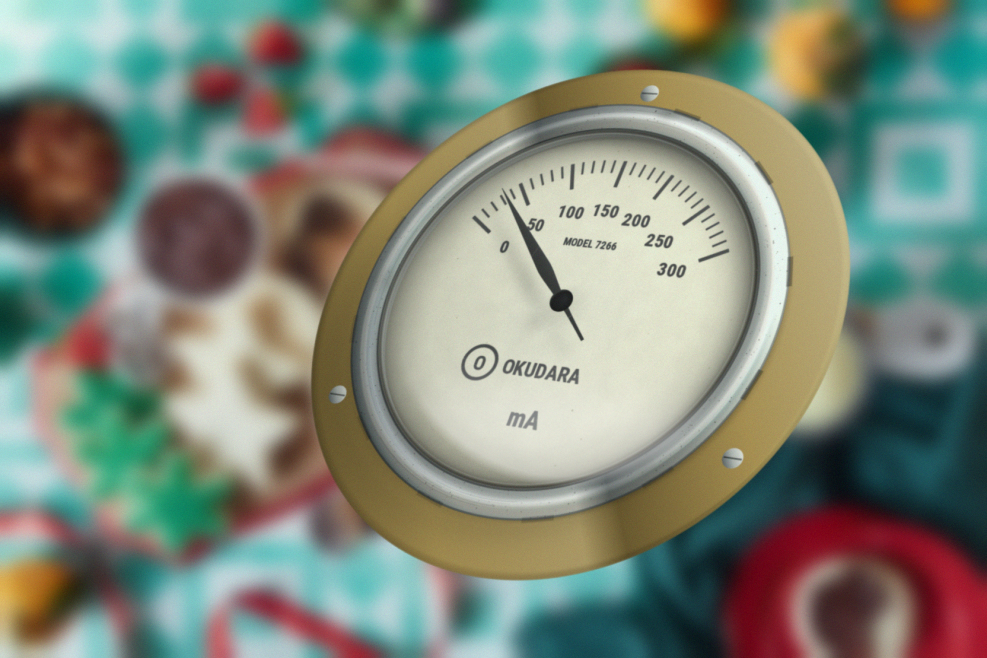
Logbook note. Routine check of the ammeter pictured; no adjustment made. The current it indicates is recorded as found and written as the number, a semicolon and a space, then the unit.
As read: 35; mA
